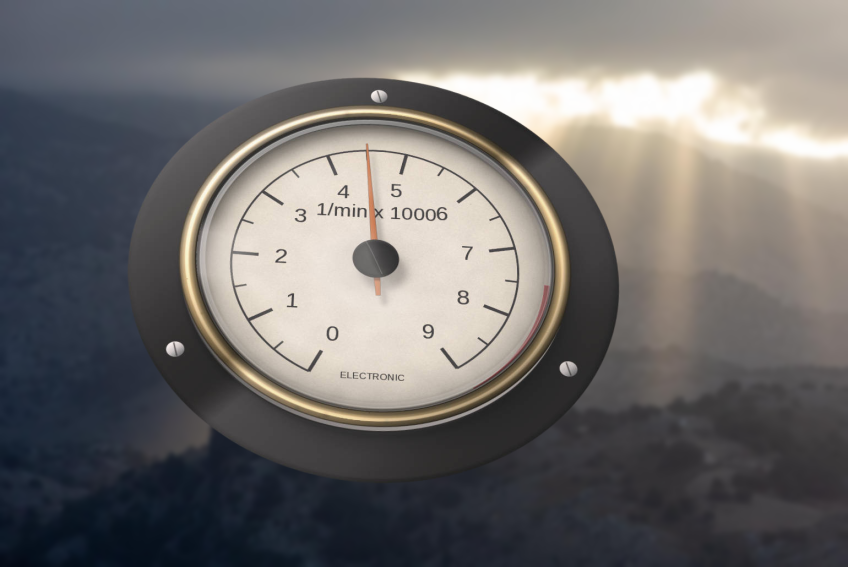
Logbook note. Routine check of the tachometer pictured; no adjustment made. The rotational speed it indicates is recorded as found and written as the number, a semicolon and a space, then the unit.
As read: 4500; rpm
